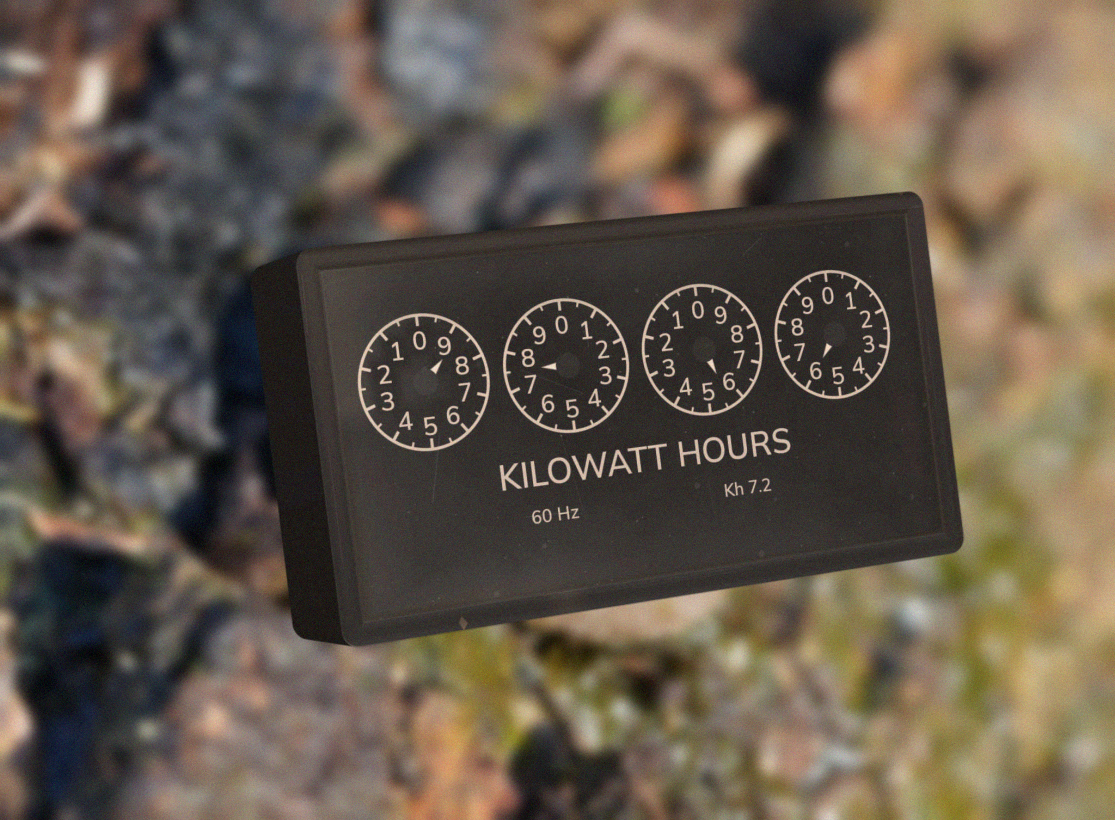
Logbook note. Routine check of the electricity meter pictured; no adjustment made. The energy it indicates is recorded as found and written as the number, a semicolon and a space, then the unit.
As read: 8756; kWh
